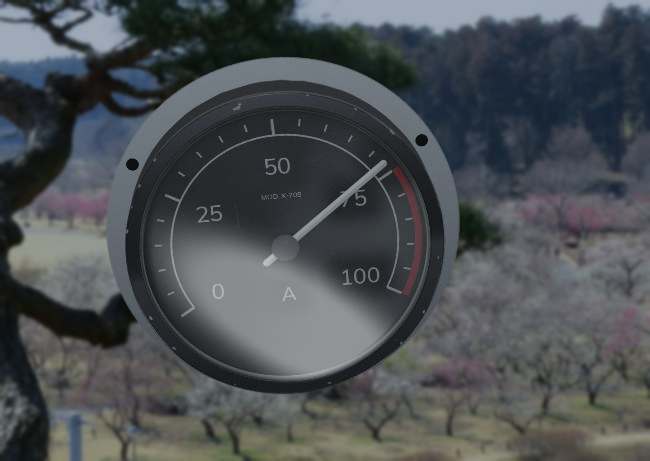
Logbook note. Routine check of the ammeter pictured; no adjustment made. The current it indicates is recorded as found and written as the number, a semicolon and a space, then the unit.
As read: 72.5; A
